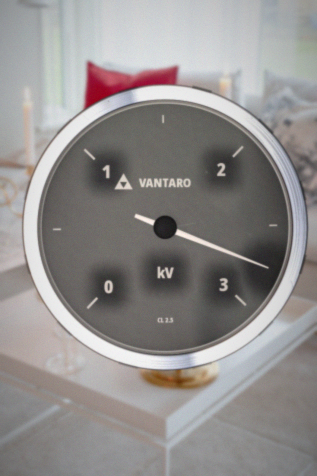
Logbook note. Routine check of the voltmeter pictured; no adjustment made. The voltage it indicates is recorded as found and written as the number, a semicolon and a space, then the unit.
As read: 2.75; kV
